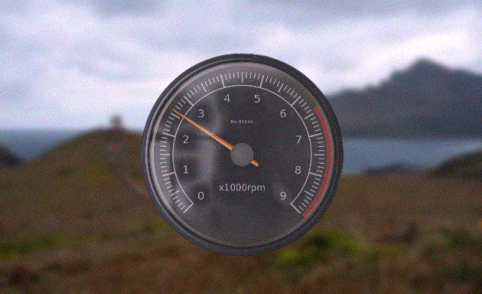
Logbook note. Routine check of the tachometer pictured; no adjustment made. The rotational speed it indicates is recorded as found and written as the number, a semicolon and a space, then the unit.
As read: 2600; rpm
